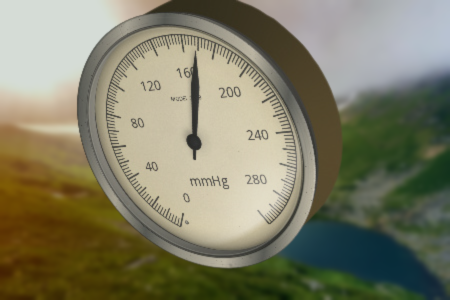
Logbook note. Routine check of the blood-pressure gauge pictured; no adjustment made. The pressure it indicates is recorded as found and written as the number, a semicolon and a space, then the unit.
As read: 170; mmHg
